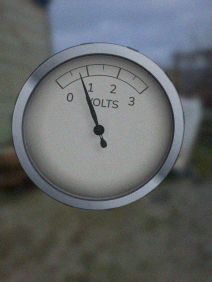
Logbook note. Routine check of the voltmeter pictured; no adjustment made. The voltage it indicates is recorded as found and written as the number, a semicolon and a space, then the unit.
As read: 0.75; V
